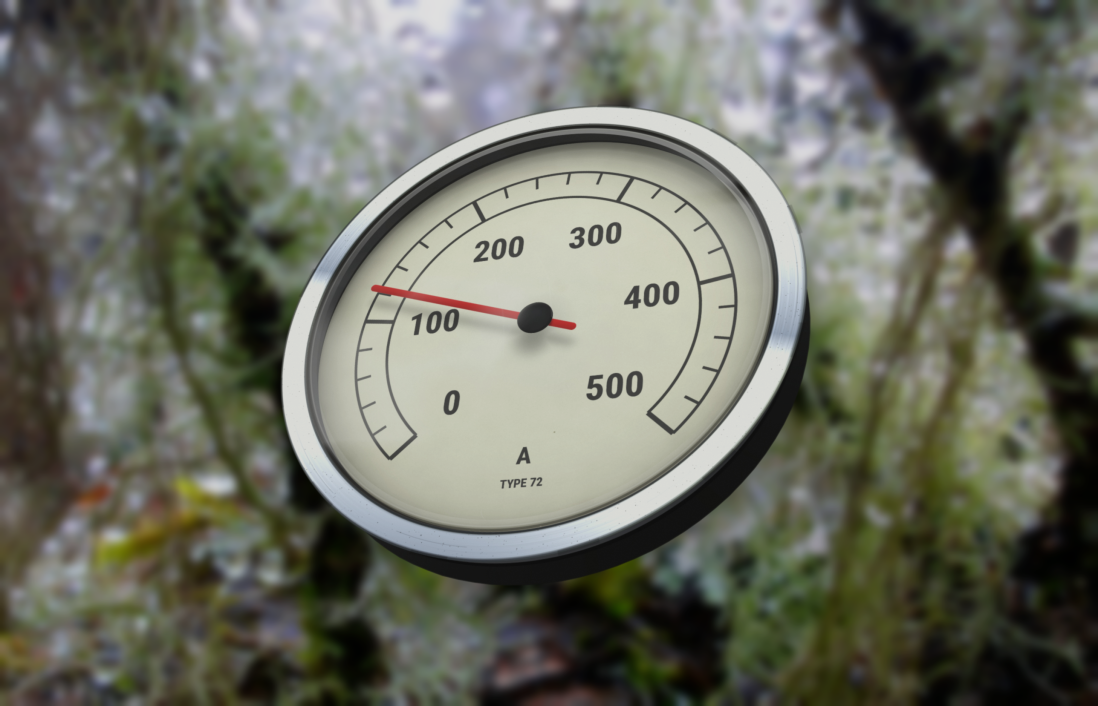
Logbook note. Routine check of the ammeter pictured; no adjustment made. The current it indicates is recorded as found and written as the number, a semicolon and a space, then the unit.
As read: 120; A
